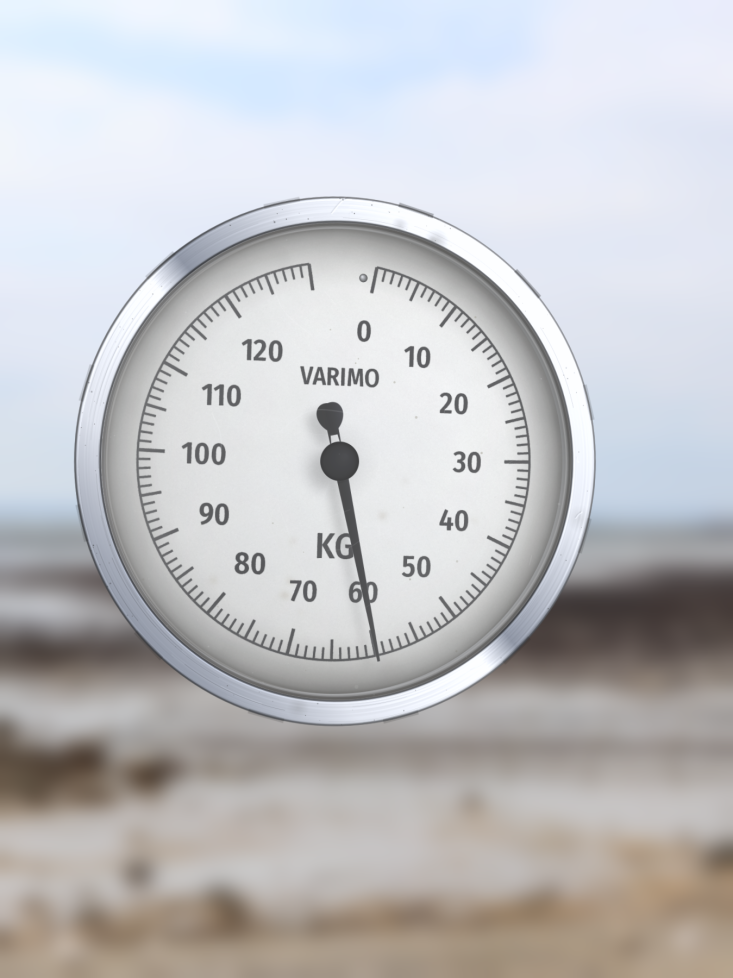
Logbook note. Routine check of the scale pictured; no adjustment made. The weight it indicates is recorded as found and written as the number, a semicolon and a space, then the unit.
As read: 60; kg
